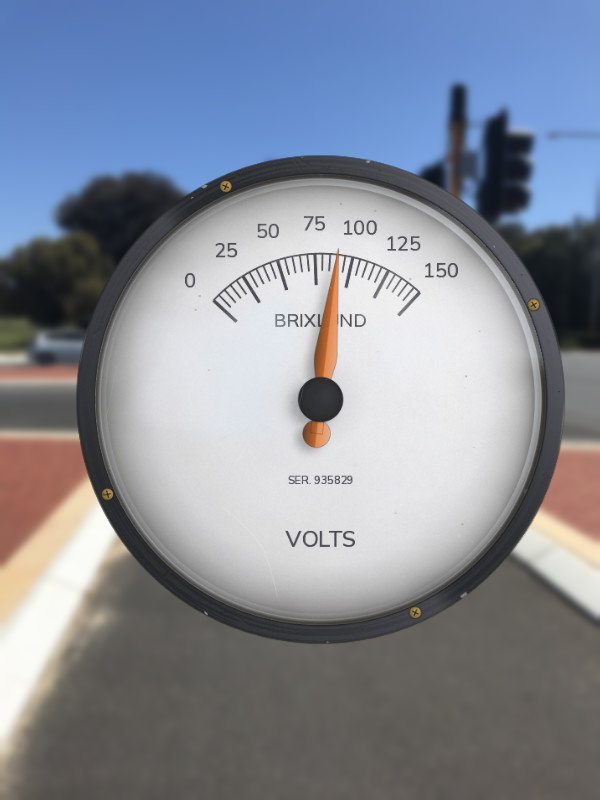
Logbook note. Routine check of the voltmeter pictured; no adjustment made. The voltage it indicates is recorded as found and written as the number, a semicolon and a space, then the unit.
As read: 90; V
